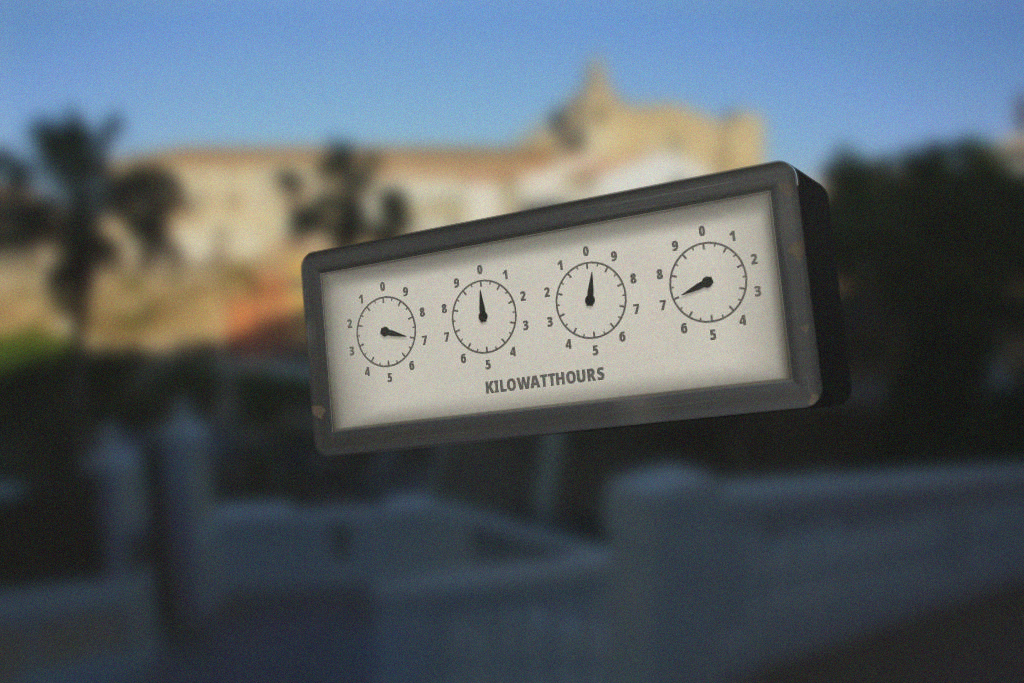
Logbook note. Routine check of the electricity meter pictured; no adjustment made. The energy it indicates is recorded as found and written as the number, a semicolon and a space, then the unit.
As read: 6997; kWh
